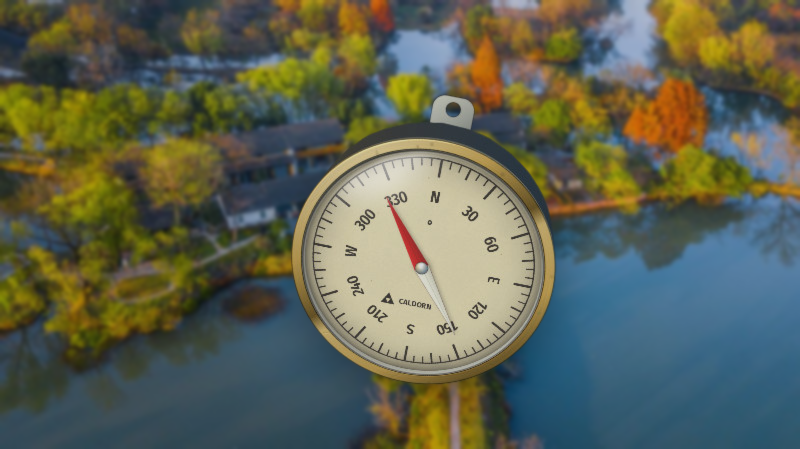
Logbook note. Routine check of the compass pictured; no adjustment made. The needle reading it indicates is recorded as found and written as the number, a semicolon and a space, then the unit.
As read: 325; °
